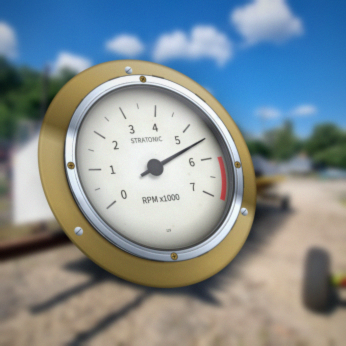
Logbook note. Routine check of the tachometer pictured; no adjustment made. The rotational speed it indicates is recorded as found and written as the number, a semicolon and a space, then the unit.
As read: 5500; rpm
